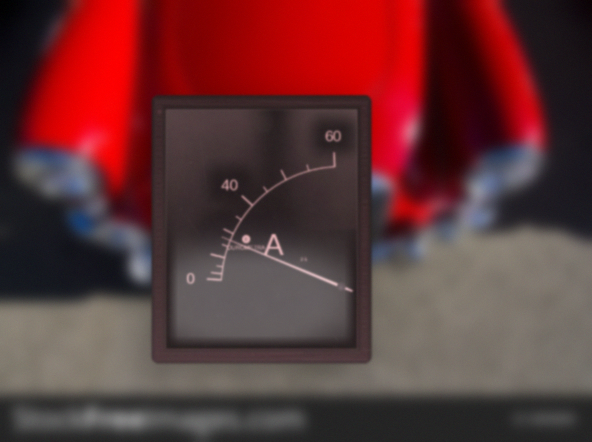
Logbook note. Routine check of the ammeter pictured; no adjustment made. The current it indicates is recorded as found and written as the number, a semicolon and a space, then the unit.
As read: 27.5; A
